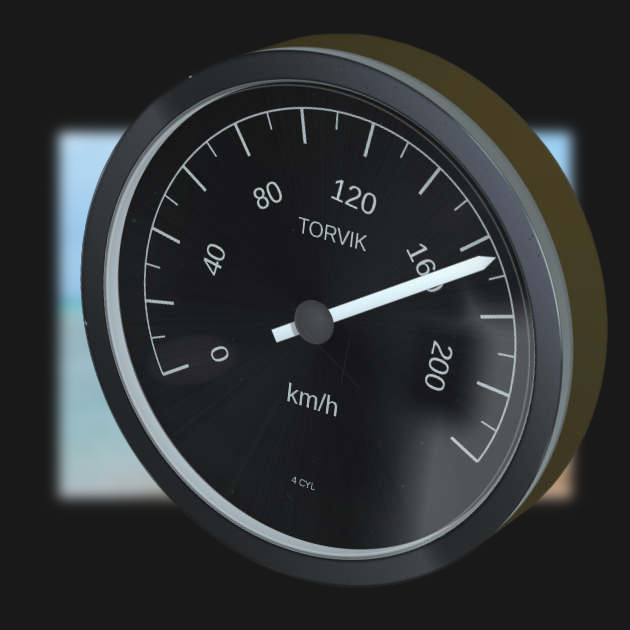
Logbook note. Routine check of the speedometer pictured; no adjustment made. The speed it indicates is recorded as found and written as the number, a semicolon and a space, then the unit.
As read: 165; km/h
